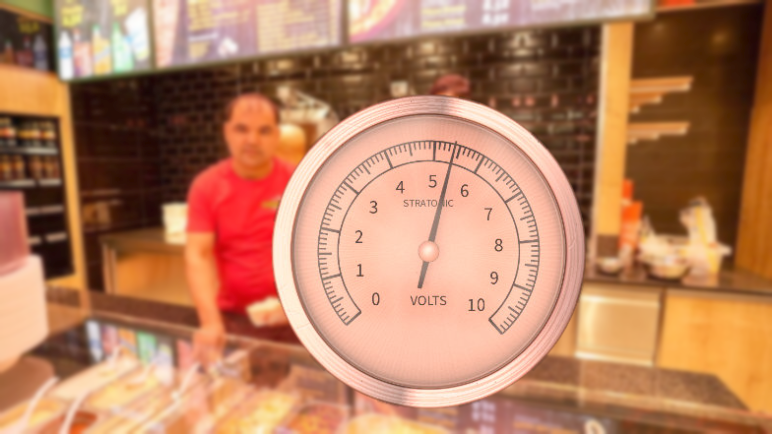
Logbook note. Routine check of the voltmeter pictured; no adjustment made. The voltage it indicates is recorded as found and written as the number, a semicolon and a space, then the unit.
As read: 5.4; V
